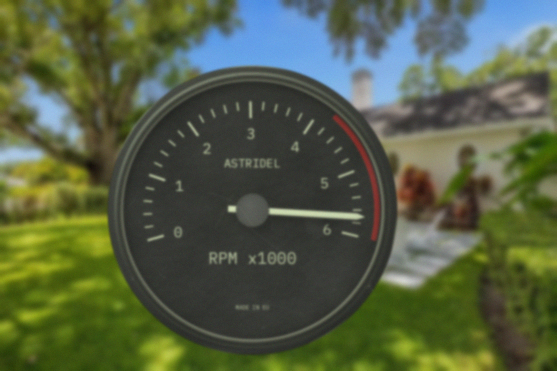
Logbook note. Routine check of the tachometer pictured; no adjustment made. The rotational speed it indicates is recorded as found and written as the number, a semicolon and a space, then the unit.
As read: 5700; rpm
